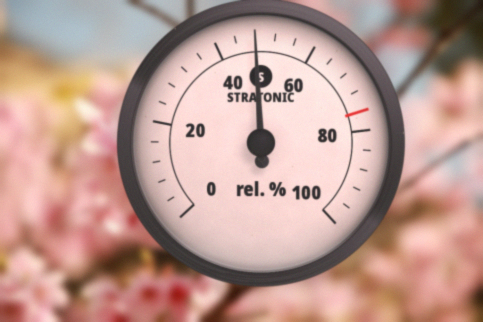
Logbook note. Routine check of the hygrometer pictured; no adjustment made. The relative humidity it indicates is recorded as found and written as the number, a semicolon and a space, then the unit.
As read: 48; %
